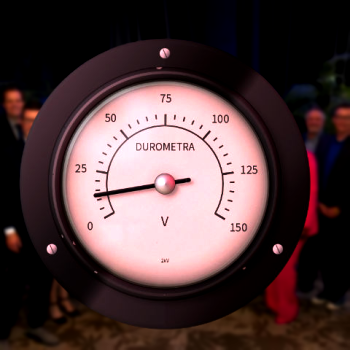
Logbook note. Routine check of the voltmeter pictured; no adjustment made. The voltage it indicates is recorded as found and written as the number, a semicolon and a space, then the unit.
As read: 12.5; V
